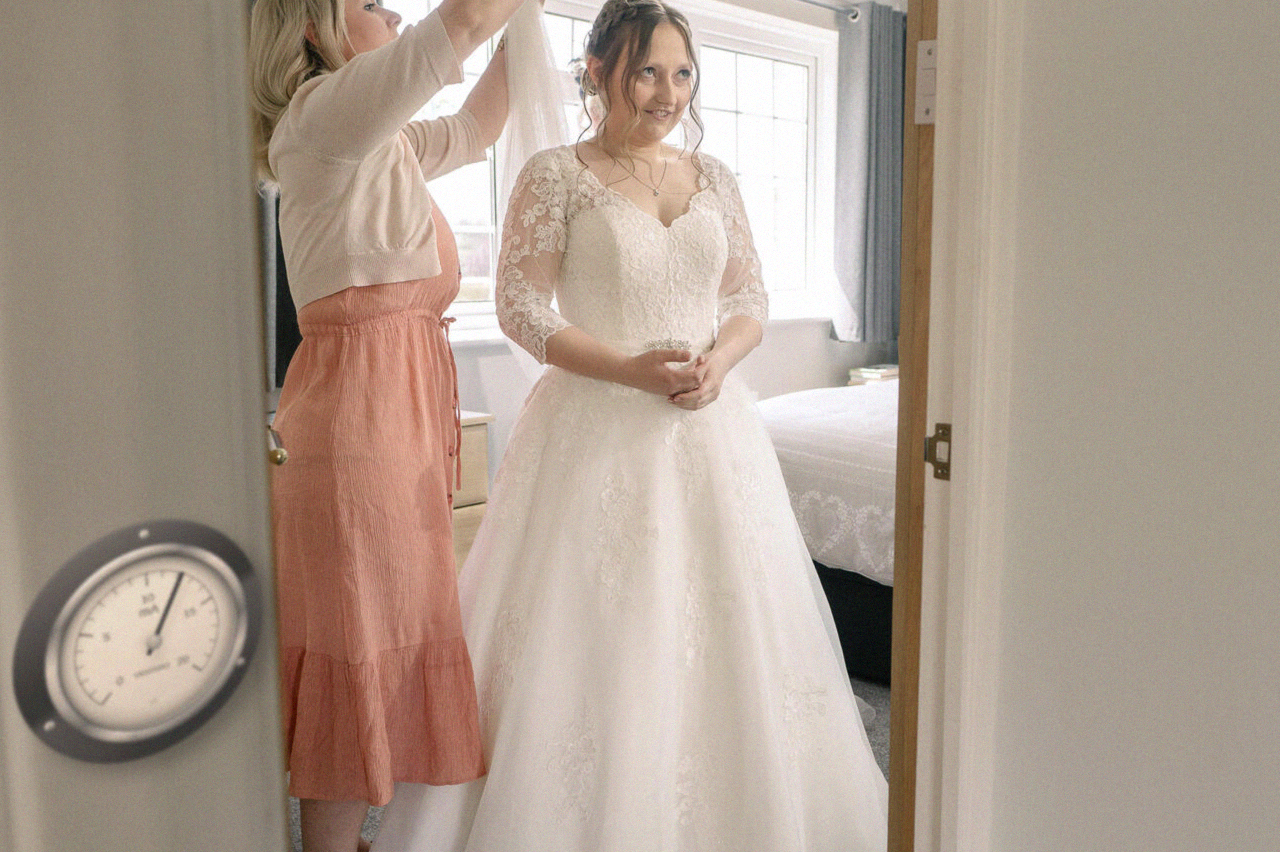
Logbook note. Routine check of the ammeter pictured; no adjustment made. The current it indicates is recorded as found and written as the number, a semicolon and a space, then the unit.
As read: 12; mA
